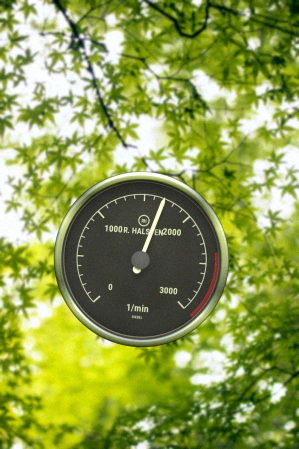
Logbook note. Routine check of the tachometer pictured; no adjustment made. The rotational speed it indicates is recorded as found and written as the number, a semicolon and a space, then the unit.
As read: 1700; rpm
